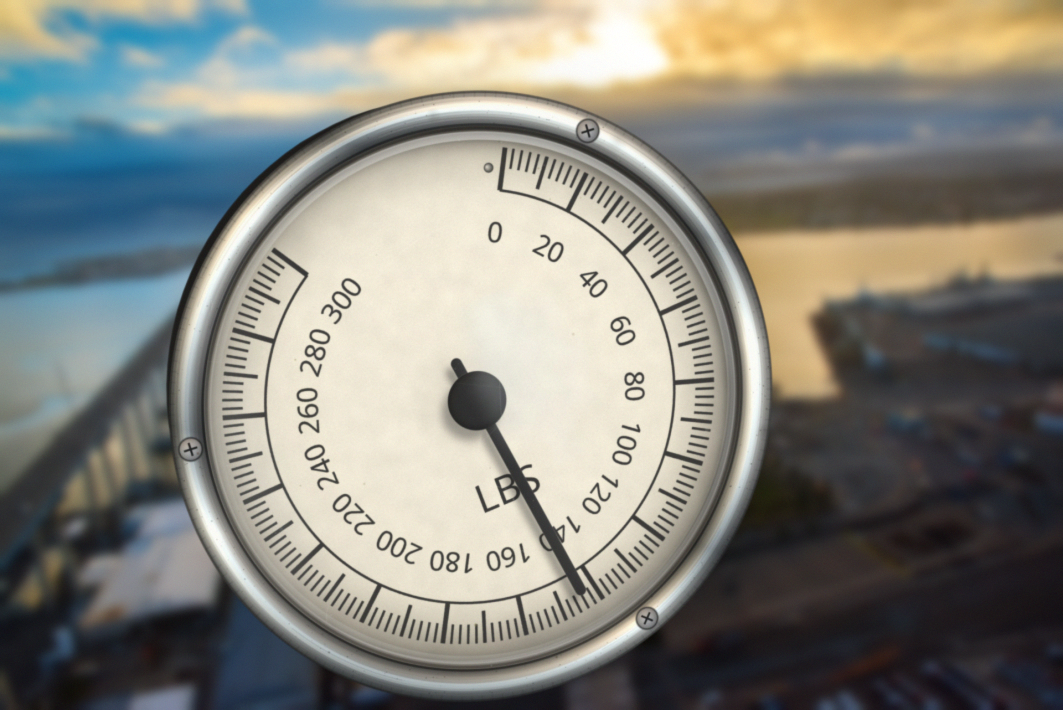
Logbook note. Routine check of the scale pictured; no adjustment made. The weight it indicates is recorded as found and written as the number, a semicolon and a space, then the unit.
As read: 144; lb
